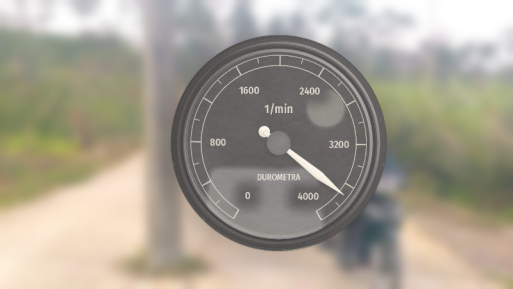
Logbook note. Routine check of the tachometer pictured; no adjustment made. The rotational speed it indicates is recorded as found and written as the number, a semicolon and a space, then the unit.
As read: 3700; rpm
